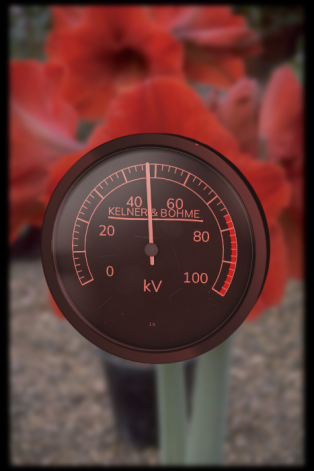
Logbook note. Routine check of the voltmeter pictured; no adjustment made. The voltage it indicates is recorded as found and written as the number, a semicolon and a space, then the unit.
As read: 48; kV
